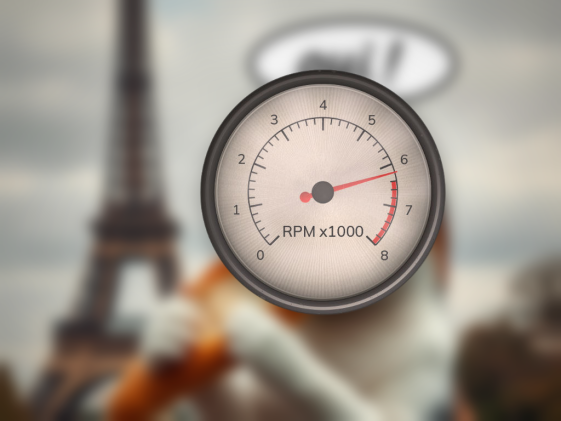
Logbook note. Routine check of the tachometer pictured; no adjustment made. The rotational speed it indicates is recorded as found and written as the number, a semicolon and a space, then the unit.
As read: 6200; rpm
